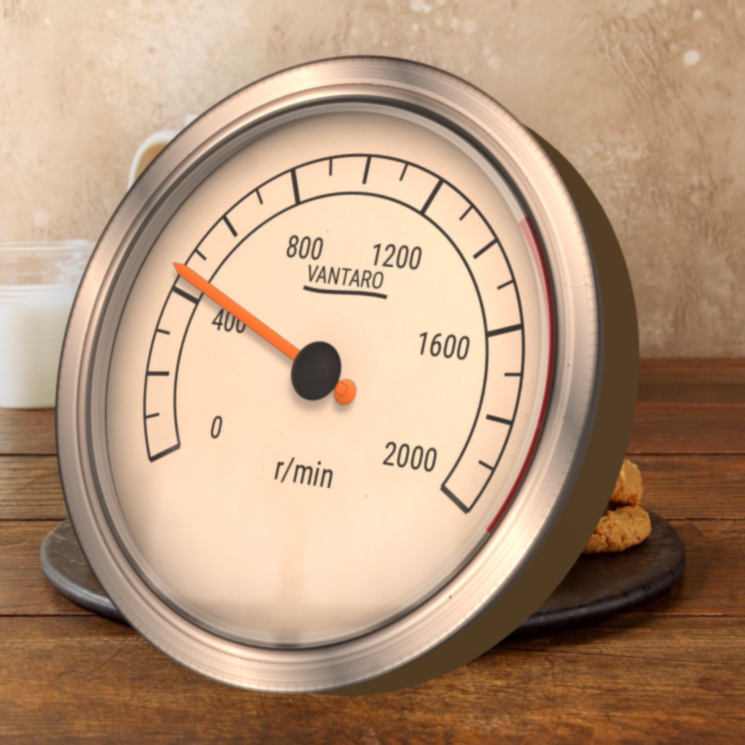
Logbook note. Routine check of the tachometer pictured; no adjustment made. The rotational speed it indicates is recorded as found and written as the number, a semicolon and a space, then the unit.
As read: 450; rpm
